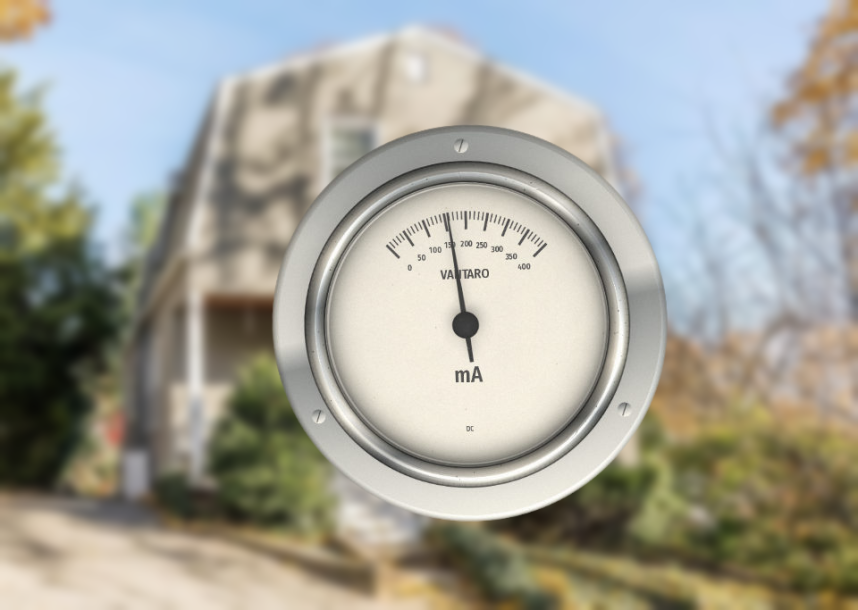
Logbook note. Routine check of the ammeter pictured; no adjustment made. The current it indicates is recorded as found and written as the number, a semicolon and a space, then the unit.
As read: 160; mA
